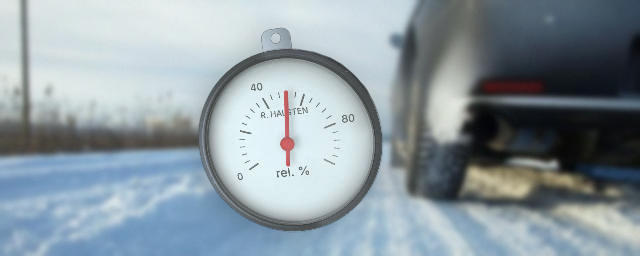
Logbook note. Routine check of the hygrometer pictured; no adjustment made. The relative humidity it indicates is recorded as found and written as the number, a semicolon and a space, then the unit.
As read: 52; %
